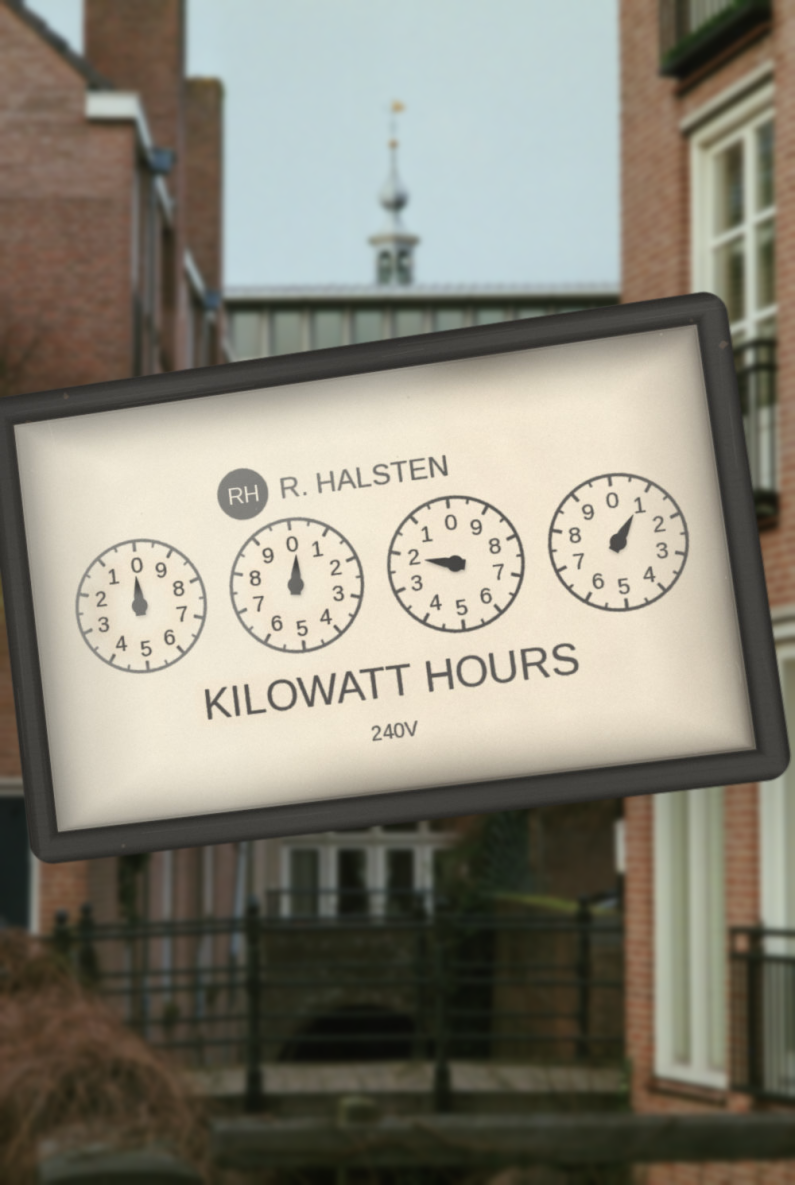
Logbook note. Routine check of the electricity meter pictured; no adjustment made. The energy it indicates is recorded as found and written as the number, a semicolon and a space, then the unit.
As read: 21; kWh
